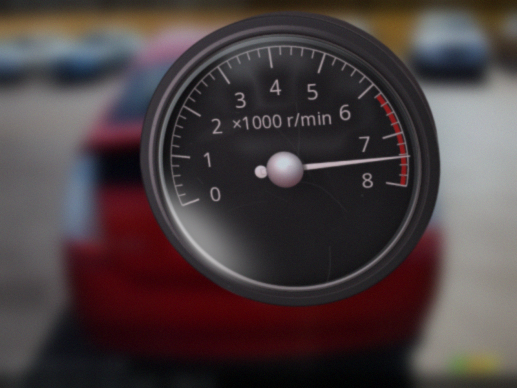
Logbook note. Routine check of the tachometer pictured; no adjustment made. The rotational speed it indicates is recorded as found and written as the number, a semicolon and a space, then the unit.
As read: 7400; rpm
